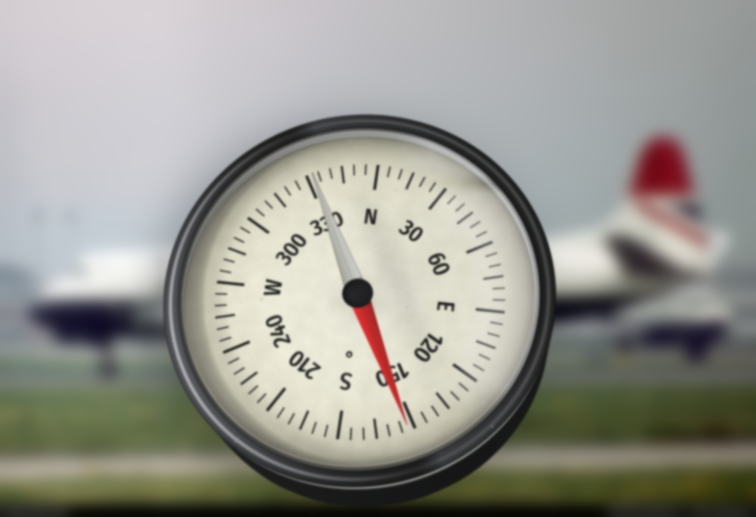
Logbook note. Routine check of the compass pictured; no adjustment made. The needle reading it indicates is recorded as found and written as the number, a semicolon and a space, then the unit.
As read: 152.5; °
